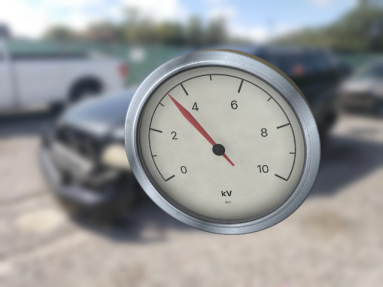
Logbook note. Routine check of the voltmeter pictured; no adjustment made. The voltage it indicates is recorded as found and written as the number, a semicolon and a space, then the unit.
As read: 3.5; kV
